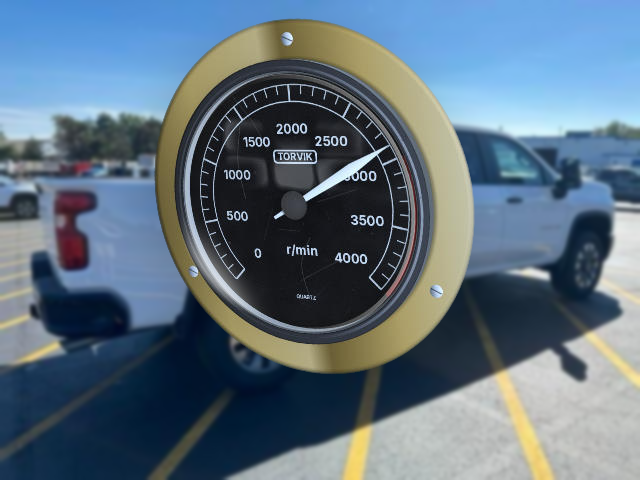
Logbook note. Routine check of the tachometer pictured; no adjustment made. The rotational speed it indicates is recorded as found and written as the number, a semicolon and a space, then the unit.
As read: 2900; rpm
